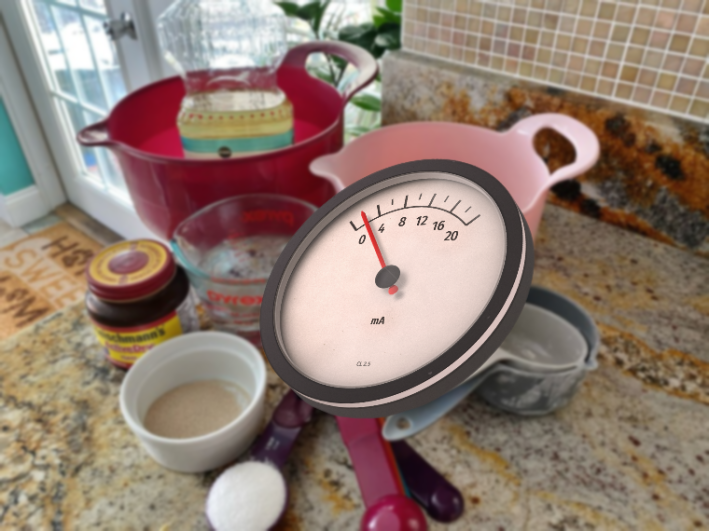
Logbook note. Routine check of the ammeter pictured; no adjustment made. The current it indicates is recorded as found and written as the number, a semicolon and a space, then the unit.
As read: 2; mA
